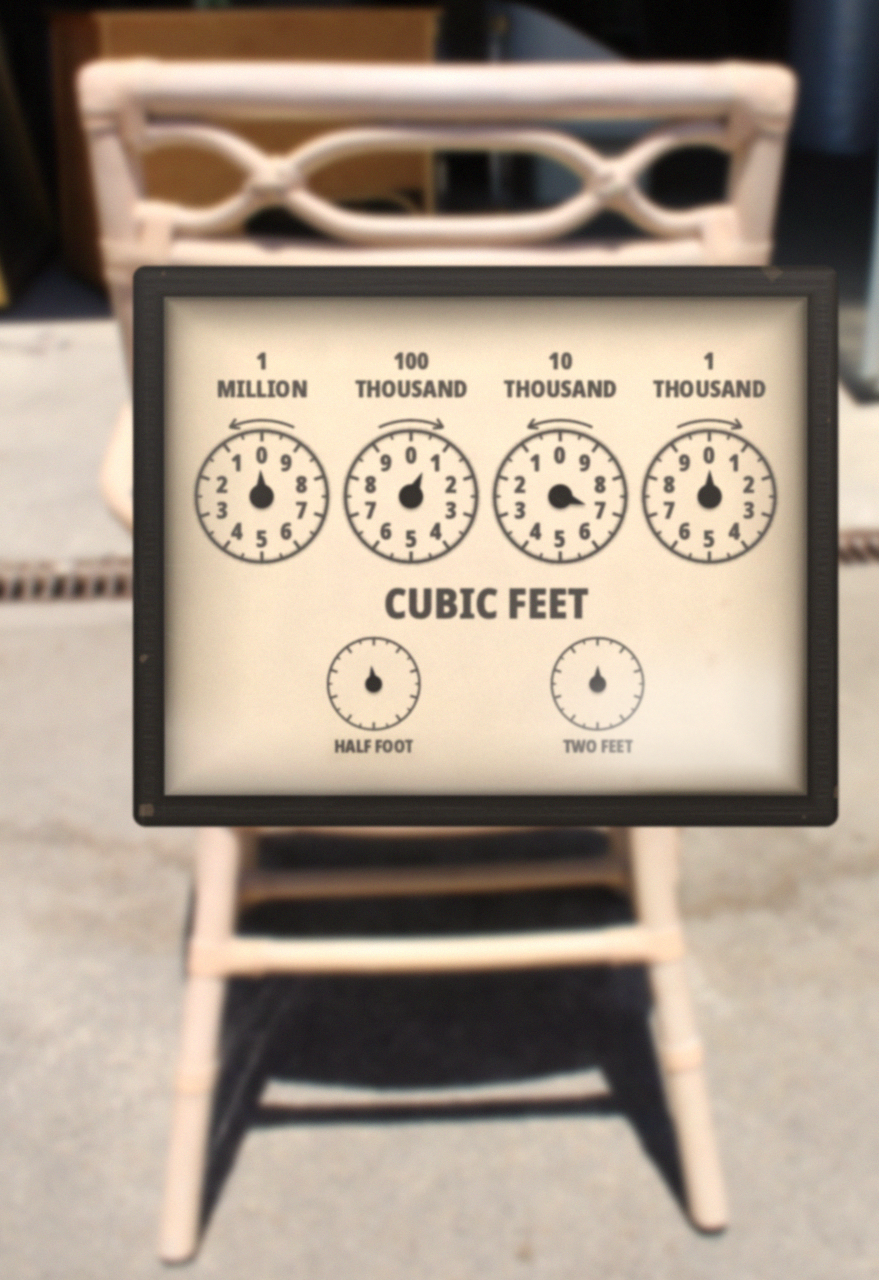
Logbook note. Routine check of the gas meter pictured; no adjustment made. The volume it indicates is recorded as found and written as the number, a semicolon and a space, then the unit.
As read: 7000; ft³
